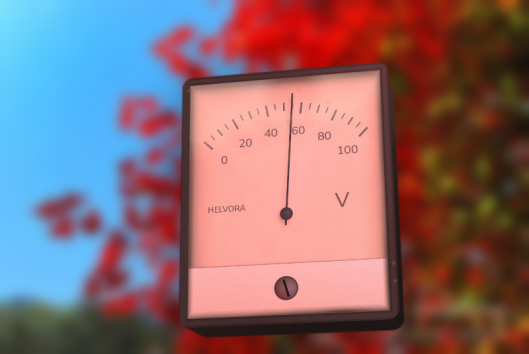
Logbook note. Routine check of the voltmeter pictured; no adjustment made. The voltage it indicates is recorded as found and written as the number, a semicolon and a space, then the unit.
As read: 55; V
